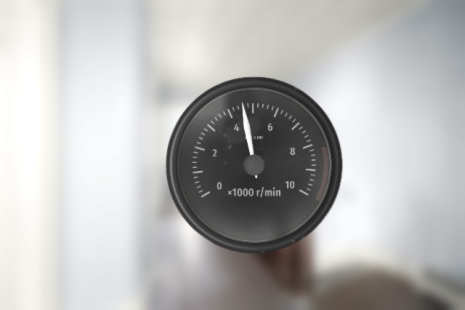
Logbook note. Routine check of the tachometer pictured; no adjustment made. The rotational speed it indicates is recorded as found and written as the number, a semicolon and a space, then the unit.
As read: 4600; rpm
